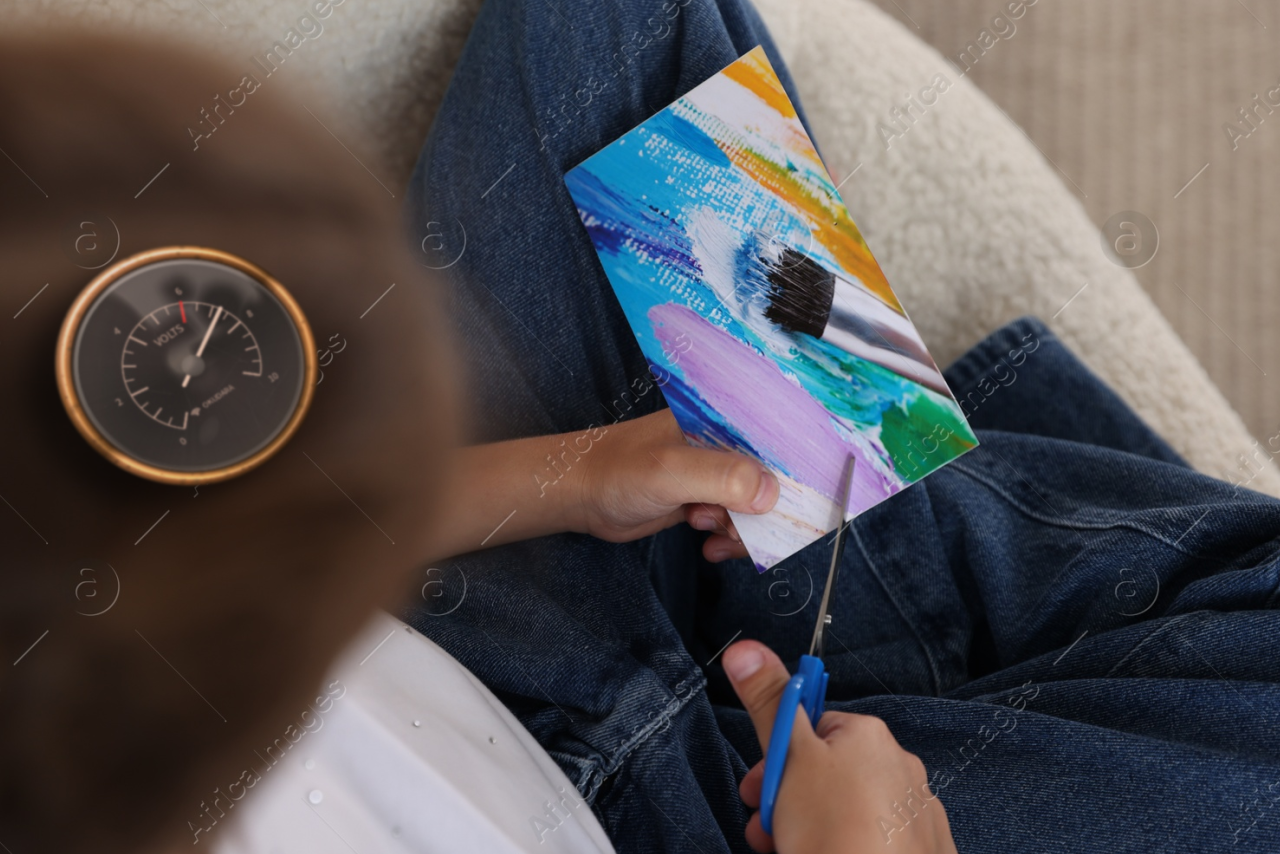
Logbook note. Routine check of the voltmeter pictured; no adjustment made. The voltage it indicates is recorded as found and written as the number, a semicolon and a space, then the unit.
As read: 7.25; V
